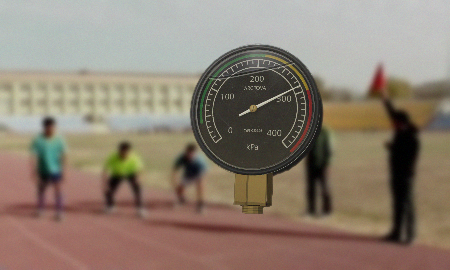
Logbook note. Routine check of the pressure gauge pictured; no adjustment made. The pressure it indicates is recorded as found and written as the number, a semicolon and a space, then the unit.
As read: 290; kPa
